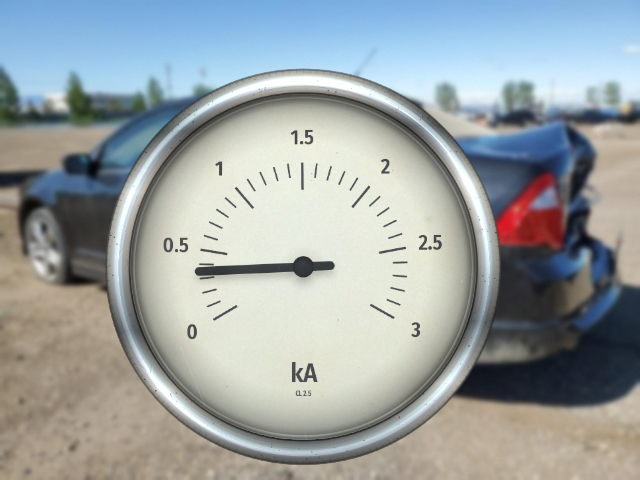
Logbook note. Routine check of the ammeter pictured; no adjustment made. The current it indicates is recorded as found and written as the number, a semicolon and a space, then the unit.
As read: 0.35; kA
